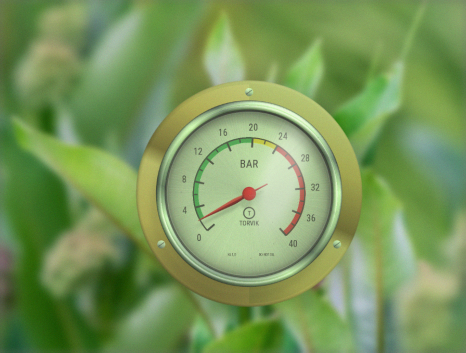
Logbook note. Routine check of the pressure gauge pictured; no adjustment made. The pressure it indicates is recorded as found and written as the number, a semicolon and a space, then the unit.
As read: 2; bar
